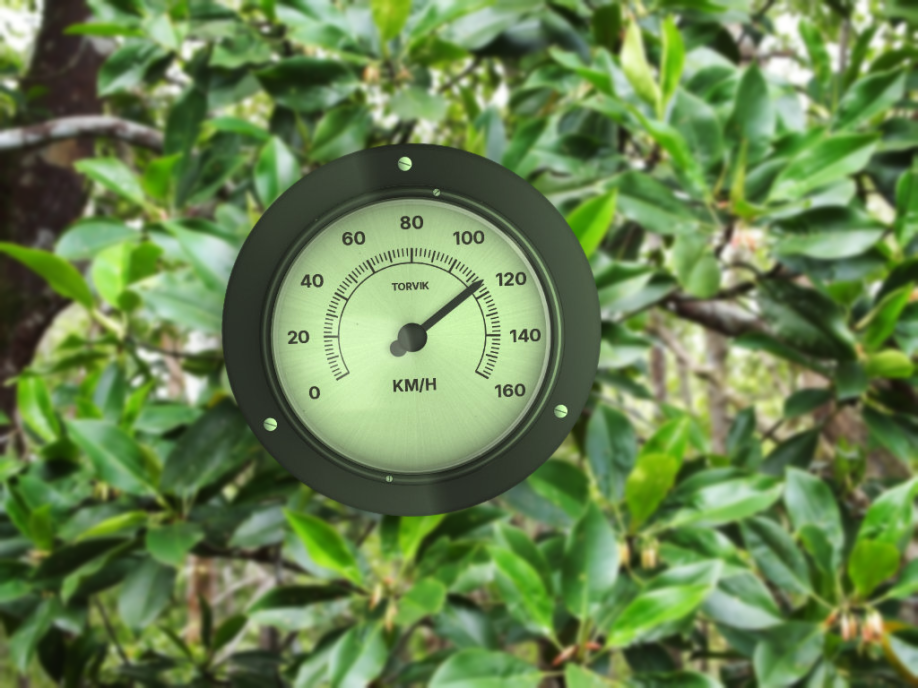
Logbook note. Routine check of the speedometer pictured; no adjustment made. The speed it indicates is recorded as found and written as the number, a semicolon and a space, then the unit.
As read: 114; km/h
